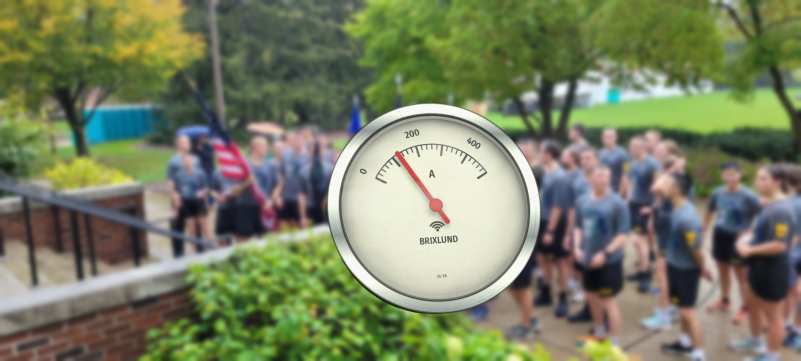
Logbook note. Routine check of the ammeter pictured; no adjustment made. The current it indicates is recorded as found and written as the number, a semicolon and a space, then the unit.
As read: 120; A
